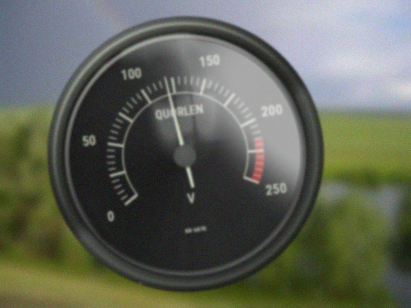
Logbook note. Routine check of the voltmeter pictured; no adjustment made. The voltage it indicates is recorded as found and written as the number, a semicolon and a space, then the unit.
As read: 120; V
